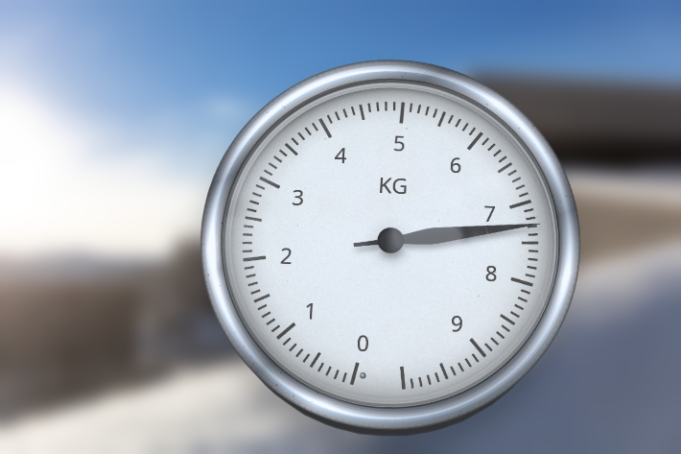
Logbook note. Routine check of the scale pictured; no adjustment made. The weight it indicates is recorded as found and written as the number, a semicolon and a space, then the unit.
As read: 7.3; kg
